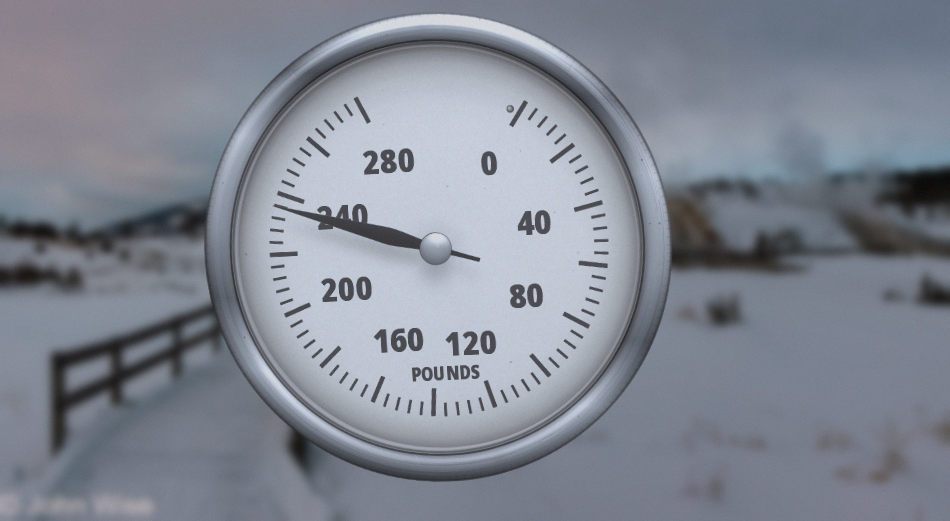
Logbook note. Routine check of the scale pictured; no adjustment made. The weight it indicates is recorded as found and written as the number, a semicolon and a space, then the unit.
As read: 236; lb
